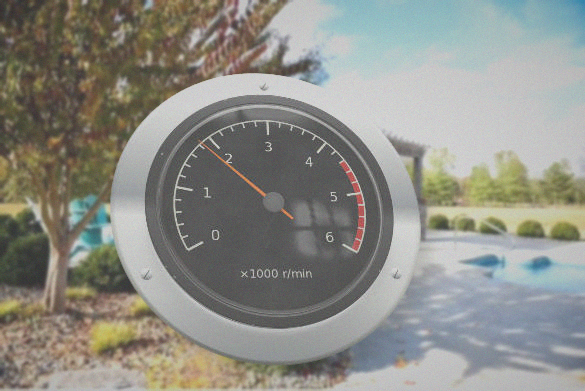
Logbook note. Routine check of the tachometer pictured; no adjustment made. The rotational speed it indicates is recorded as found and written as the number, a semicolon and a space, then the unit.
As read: 1800; rpm
